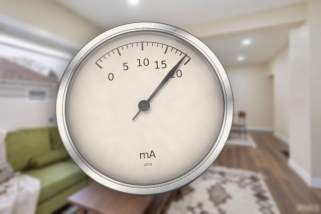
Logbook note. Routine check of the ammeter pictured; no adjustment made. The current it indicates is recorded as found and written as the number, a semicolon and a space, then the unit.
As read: 19; mA
